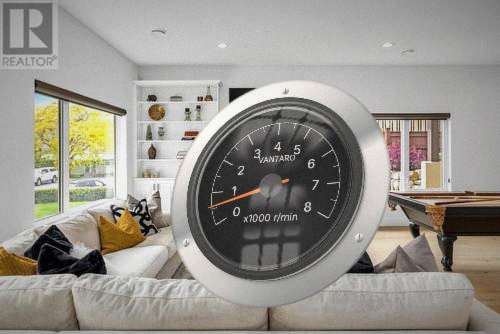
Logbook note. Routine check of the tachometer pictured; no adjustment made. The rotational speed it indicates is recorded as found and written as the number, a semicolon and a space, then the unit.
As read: 500; rpm
